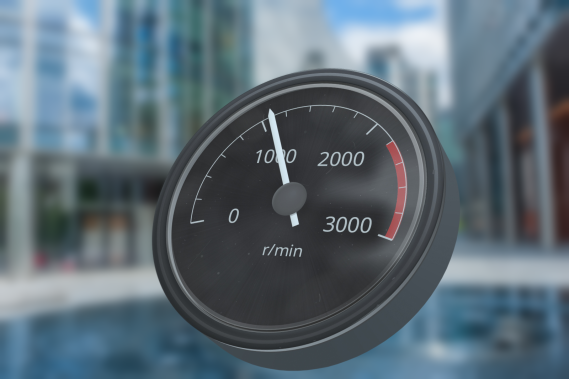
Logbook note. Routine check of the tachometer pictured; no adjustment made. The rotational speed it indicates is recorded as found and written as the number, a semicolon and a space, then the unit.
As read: 1100; rpm
